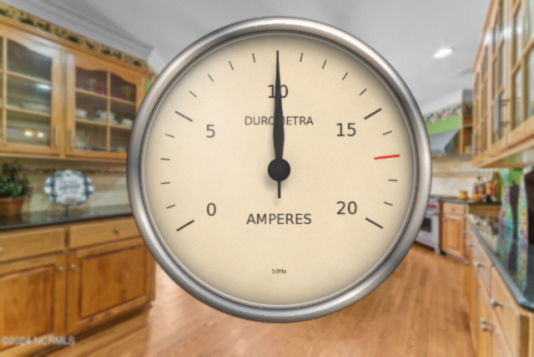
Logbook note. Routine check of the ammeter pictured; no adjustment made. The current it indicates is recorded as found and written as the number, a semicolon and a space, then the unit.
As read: 10; A
